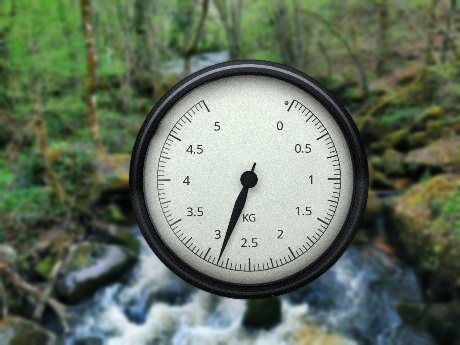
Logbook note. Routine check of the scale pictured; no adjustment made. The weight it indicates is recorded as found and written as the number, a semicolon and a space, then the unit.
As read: 2.85; kg
